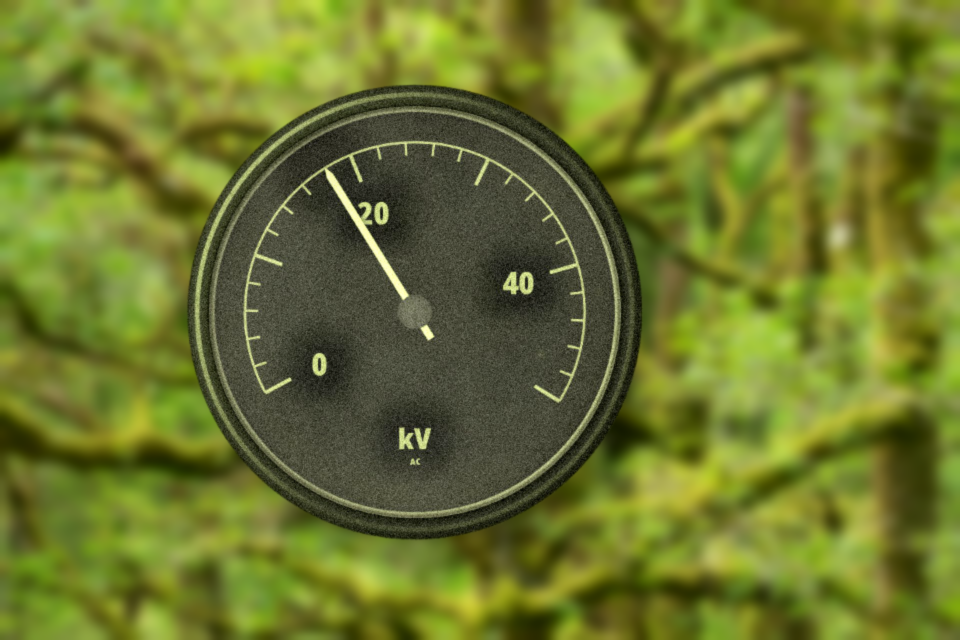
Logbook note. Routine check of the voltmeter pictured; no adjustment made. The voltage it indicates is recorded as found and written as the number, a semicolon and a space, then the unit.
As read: 18; kV
